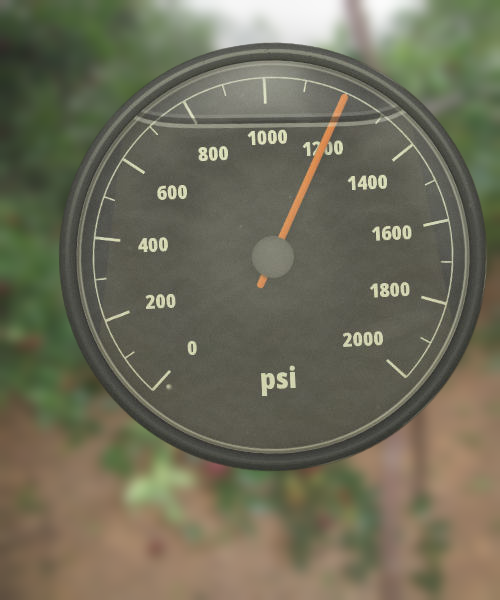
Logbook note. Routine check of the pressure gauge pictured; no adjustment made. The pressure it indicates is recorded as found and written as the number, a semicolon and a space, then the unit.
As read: 1200; psi
